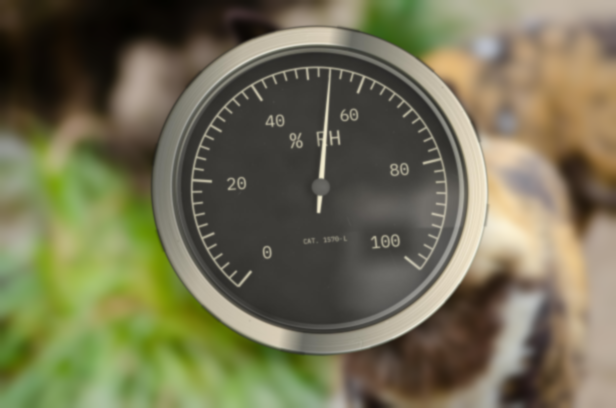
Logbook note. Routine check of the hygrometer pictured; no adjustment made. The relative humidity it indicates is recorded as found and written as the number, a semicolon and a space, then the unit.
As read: 54; %
